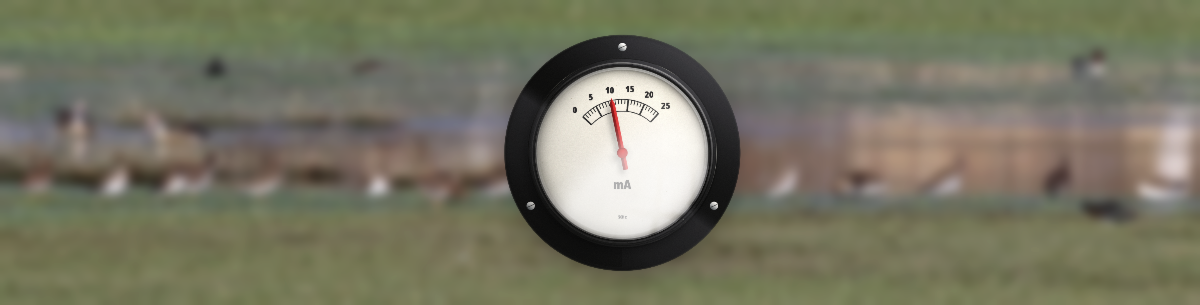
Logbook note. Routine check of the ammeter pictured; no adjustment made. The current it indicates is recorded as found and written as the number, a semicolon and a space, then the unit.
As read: 10; mA
